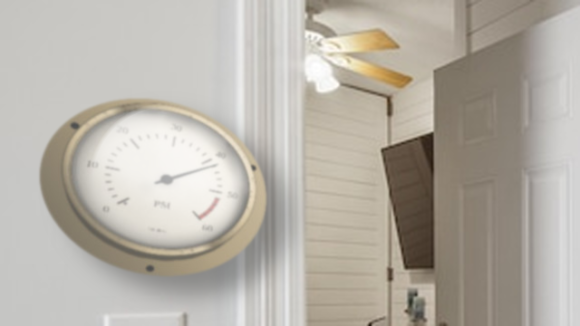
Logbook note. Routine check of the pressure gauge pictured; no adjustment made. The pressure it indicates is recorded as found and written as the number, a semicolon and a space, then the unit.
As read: 42; psi
